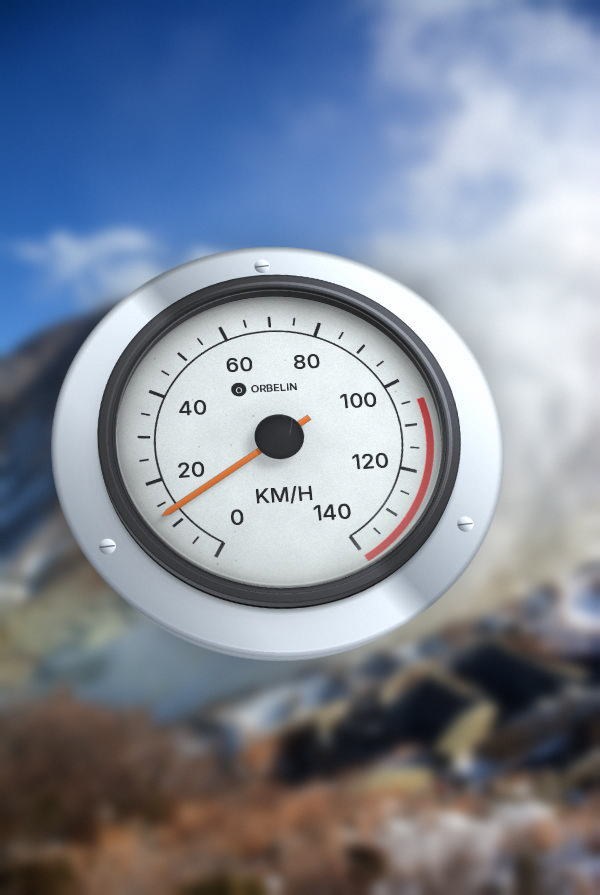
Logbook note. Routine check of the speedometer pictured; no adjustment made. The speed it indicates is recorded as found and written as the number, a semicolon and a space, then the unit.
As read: 12.5; km/h
